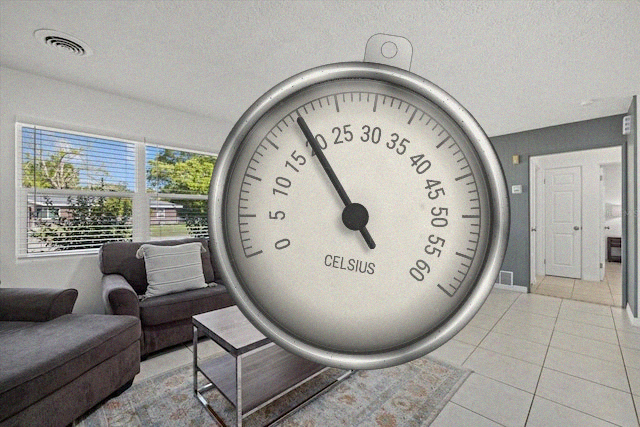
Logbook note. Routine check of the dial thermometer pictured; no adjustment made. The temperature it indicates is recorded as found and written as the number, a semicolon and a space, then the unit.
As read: 20; °C
